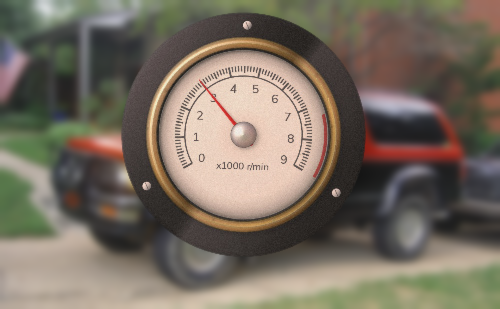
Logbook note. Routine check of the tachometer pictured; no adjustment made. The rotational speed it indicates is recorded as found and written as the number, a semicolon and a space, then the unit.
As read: 3000; rpm
